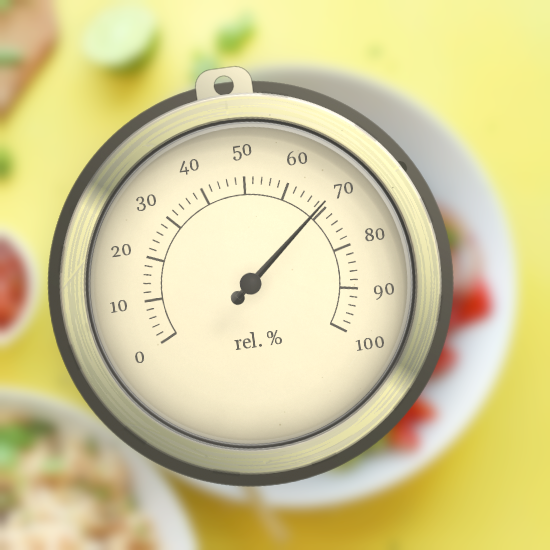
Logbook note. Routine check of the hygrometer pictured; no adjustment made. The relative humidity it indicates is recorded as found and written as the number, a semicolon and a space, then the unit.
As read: 69; %
